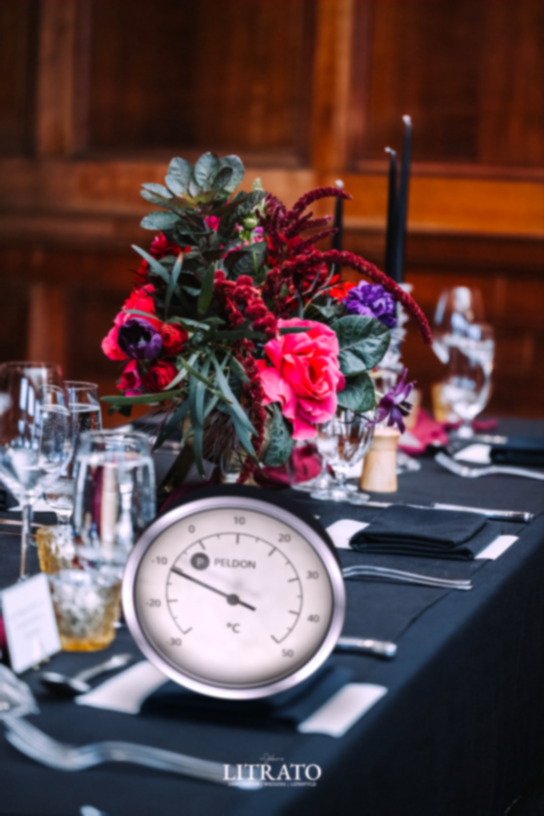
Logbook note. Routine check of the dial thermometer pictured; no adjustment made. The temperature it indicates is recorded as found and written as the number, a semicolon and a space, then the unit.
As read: -10; °C
